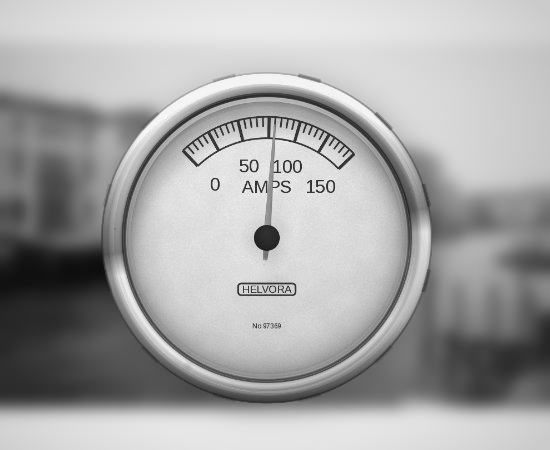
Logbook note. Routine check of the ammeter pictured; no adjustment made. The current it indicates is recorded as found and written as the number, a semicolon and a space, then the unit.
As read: 80; A
